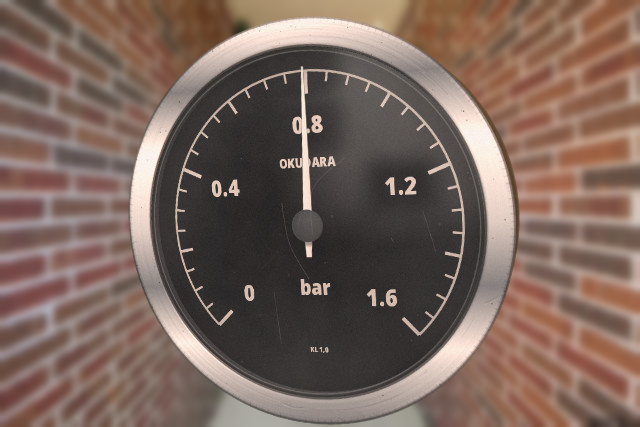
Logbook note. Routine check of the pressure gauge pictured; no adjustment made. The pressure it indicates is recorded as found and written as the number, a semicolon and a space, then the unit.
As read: 0.8; bar
